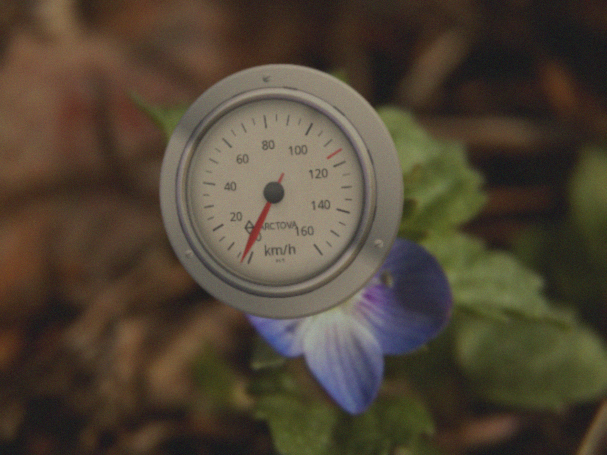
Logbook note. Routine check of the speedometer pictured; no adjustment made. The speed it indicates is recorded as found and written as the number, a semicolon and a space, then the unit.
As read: 2.5; km/h
